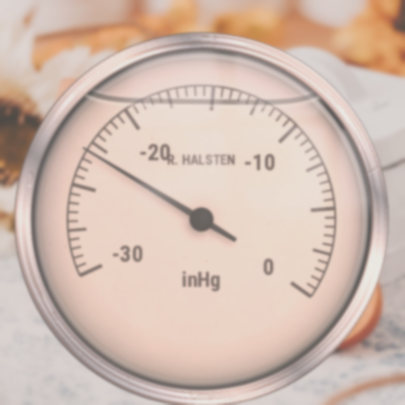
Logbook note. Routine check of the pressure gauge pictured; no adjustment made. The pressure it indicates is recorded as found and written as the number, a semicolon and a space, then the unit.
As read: -23; inHg
